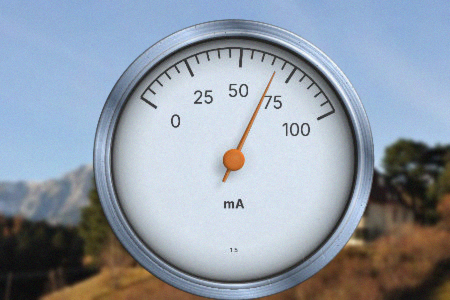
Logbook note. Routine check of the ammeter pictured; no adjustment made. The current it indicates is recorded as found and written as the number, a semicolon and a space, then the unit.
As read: 67.5; mA
